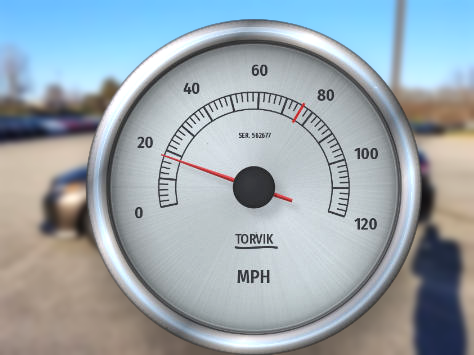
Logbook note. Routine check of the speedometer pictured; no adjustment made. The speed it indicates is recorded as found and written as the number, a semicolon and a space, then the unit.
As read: 18; mph
